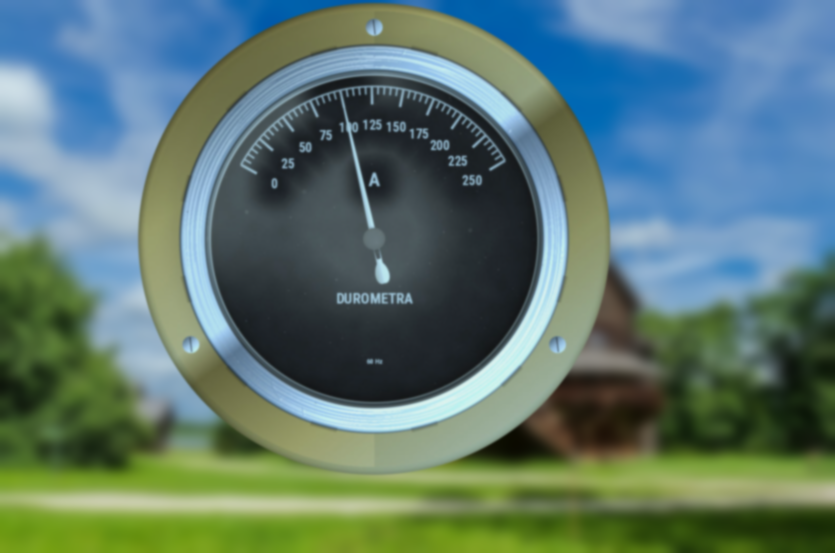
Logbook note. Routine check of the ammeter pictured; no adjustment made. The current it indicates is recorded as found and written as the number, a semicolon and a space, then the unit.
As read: 100; A
